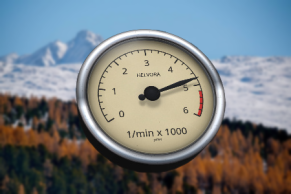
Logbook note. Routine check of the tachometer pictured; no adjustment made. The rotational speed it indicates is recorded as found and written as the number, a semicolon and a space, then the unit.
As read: 4800; rpm
